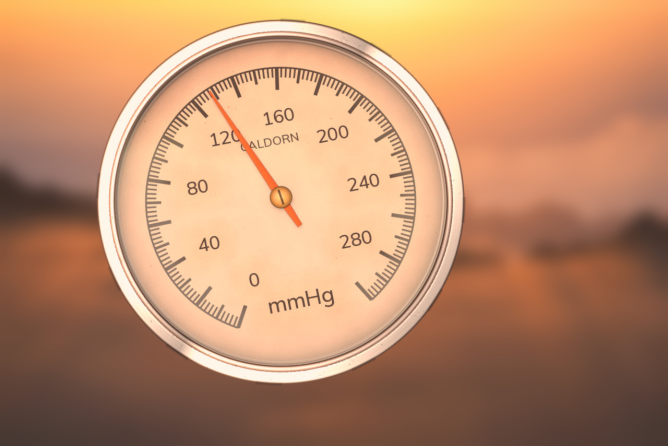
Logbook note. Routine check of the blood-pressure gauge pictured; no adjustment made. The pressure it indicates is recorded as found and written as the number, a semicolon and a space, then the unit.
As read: 128; mmHg
